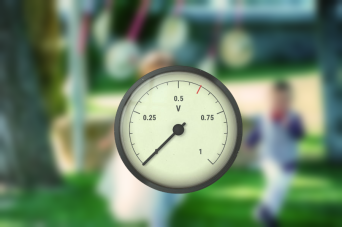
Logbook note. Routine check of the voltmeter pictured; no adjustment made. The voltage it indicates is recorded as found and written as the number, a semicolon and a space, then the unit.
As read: 0; V
